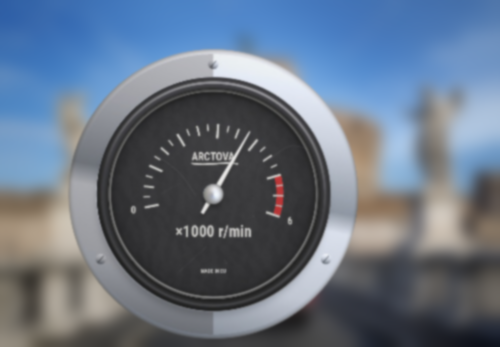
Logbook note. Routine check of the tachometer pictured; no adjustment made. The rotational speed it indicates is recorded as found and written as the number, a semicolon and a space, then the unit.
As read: 3750; rpm
